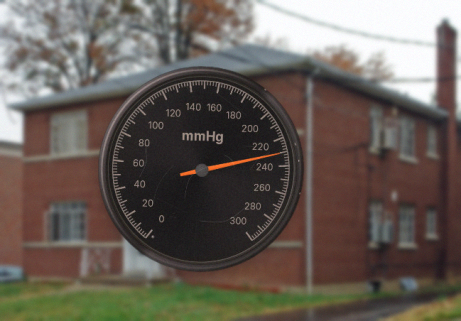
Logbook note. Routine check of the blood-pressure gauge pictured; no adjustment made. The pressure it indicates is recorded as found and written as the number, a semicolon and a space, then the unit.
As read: 230; mmHg
